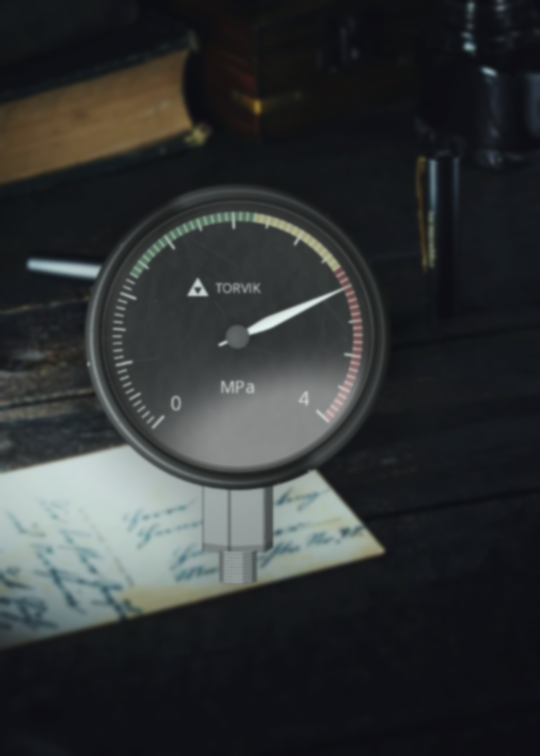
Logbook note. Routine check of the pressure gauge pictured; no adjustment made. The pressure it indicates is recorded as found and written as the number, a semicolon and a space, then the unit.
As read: 3; MPa
